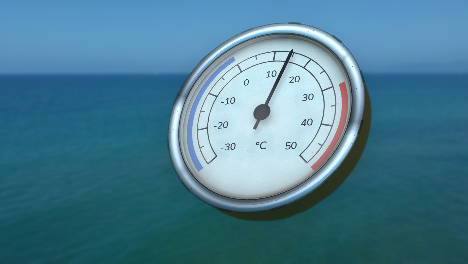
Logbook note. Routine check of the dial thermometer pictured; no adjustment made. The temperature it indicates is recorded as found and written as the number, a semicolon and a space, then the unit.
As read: 15; °C
